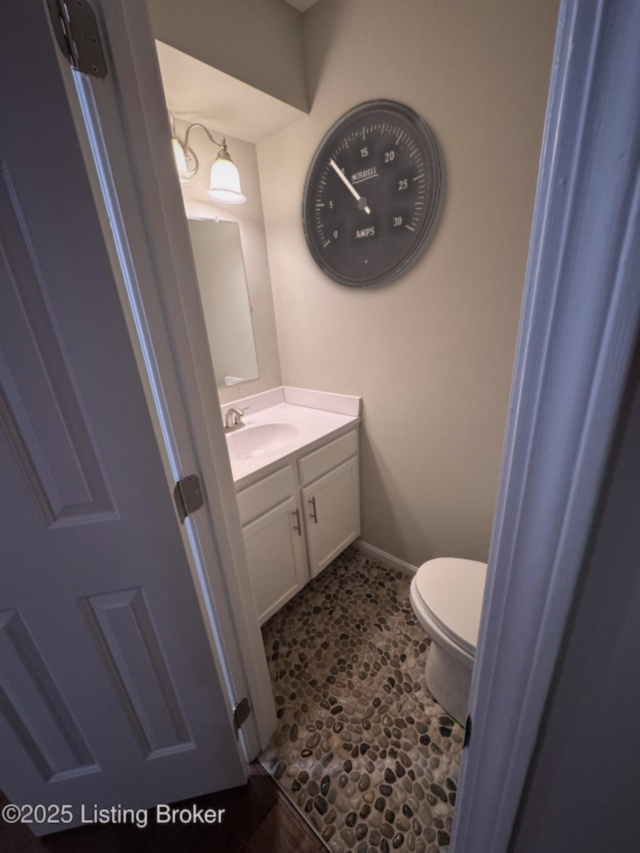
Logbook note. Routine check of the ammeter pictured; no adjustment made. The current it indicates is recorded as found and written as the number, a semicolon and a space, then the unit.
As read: 10; A
